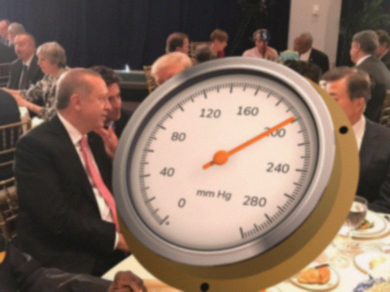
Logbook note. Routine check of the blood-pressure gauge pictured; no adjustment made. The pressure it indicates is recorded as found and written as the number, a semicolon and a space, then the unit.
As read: 200; mmHg
